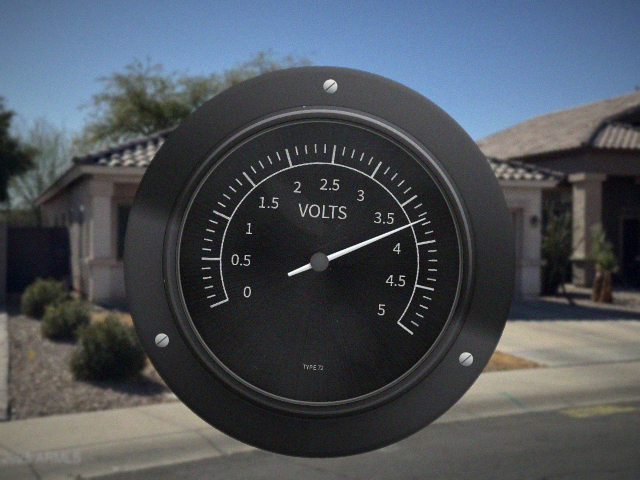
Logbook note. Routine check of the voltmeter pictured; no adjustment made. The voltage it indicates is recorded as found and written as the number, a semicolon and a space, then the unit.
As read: 3.75; V
